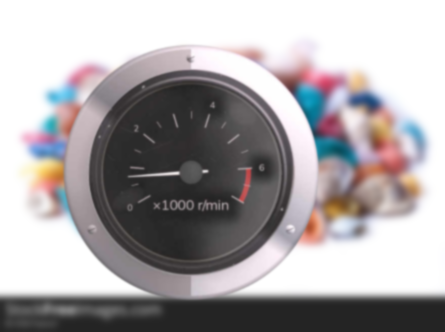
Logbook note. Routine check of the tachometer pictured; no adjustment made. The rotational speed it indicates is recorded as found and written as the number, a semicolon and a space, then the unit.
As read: 750; rpm
